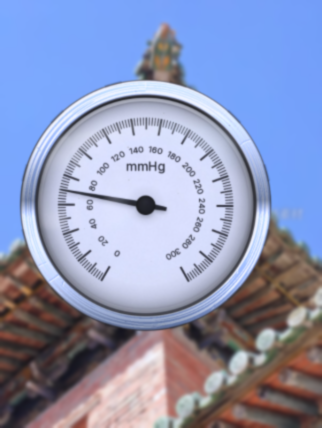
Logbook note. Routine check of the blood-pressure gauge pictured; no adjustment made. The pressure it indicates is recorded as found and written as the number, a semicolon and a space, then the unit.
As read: 70; mmHg
